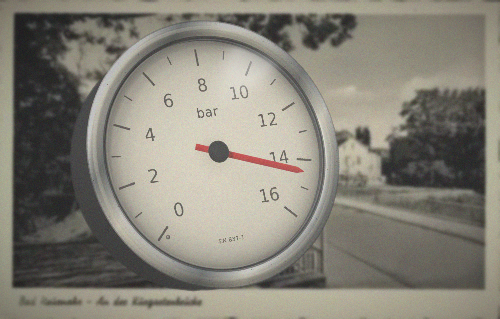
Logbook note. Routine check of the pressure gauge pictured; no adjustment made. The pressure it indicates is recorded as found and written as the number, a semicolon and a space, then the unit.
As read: 14.5; bar
